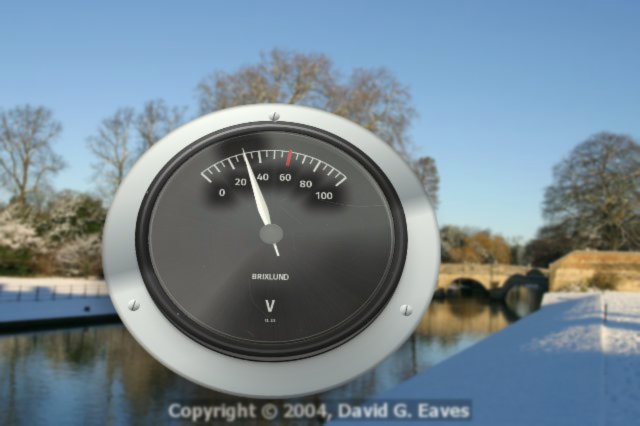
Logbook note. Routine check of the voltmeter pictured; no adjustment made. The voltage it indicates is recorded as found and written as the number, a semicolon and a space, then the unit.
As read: 30; V
